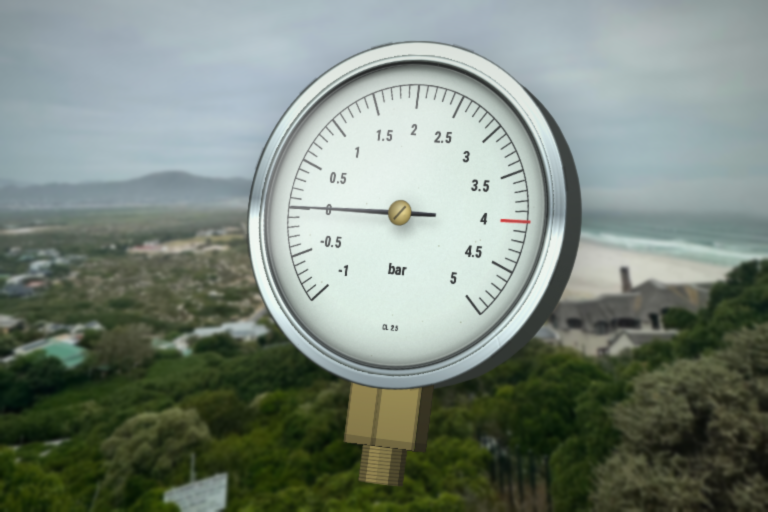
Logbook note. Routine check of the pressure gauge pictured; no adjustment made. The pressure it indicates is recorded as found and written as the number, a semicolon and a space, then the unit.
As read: 0; bar
